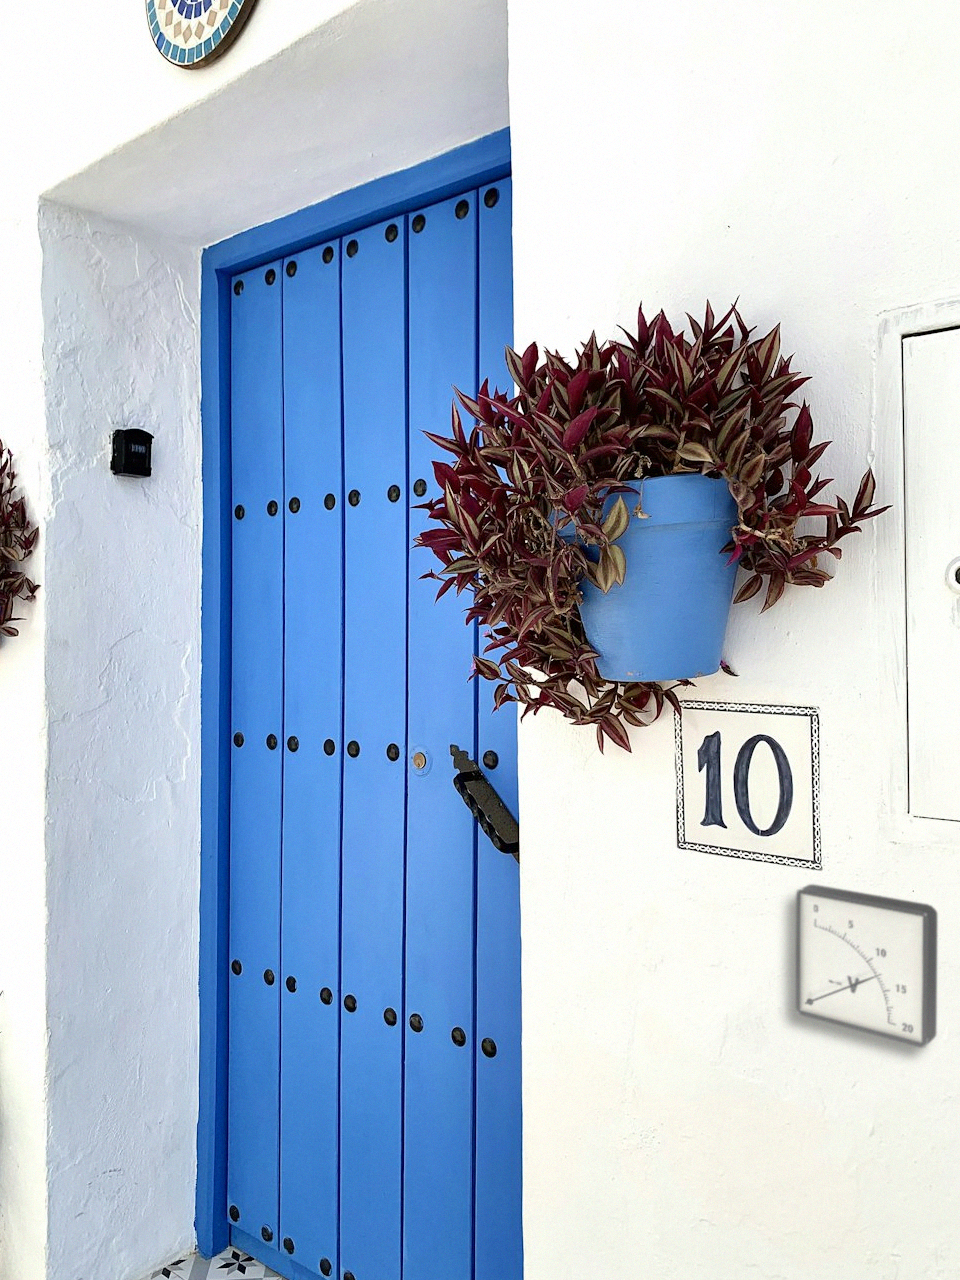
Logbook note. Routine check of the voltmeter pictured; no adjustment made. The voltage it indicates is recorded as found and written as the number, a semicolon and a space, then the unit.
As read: 12.5; V
